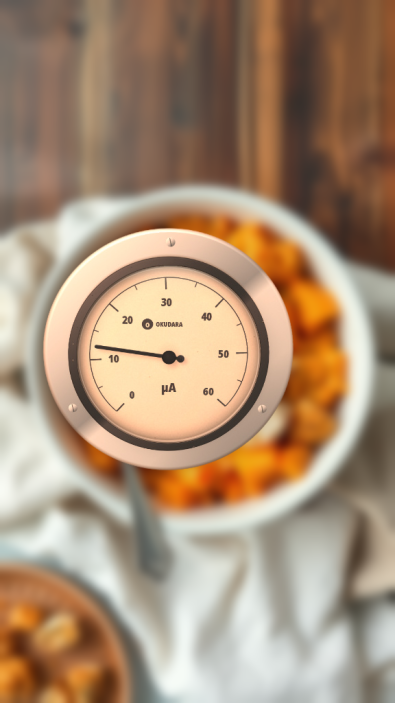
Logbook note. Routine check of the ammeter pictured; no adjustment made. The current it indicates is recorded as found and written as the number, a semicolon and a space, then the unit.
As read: 12.5; µA
